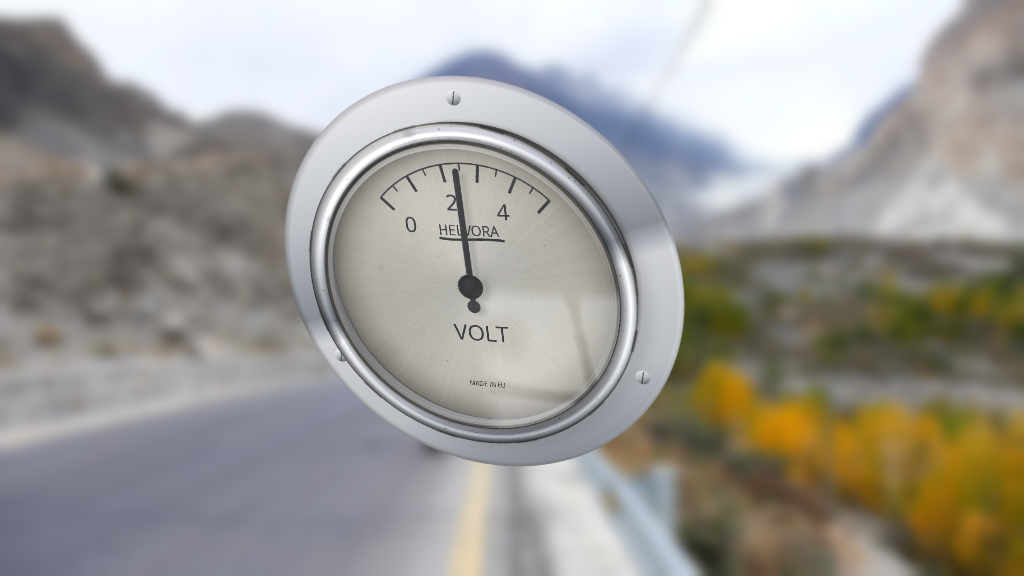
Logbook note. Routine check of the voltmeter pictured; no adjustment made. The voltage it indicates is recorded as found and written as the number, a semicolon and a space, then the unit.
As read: 2.5; V
